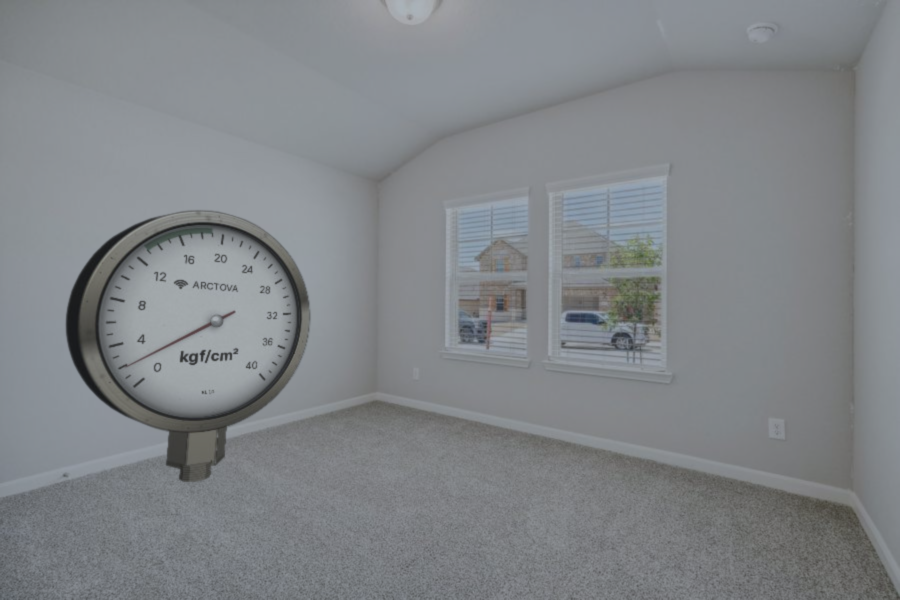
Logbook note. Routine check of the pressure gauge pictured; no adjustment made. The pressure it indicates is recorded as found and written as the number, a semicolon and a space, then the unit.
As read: 2; kg/cm²
